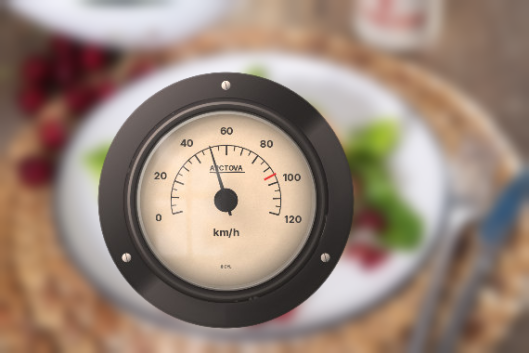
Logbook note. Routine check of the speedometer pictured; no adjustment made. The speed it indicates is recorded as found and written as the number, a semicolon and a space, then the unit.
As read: 50; km/h
